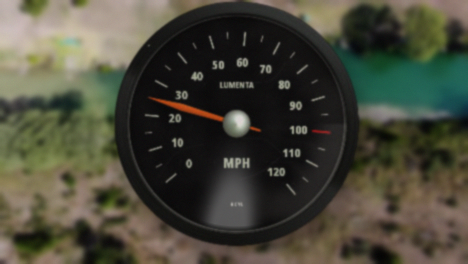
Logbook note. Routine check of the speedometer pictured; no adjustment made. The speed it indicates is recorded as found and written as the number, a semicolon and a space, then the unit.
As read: 25; mph
